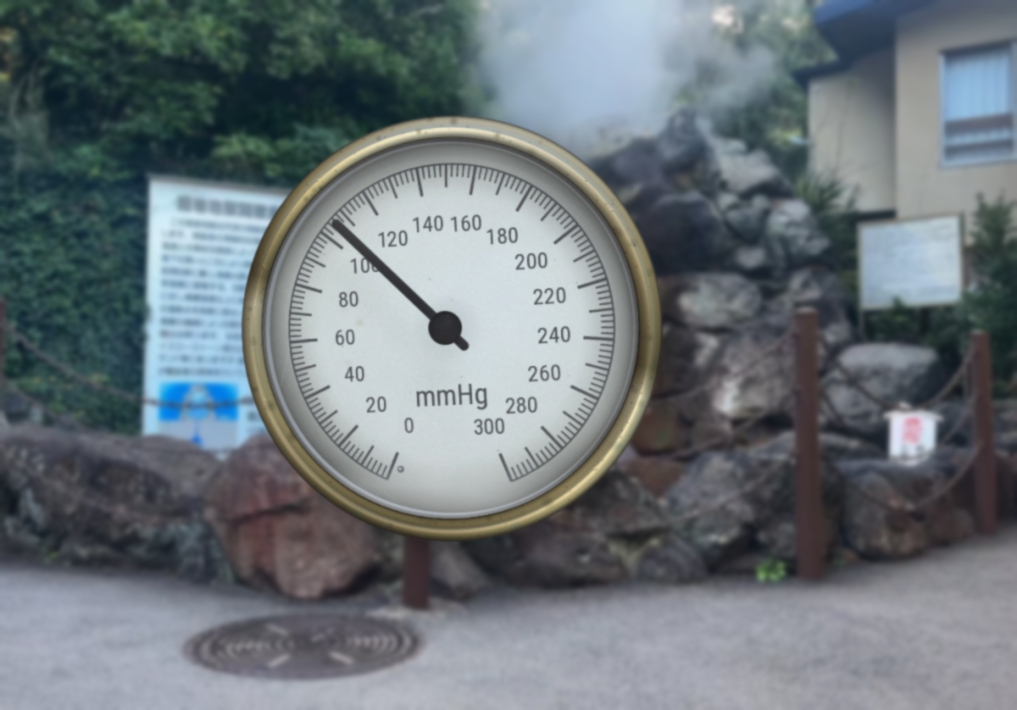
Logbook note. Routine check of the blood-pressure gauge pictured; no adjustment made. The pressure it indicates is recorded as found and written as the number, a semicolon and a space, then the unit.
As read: 106; mmHg
